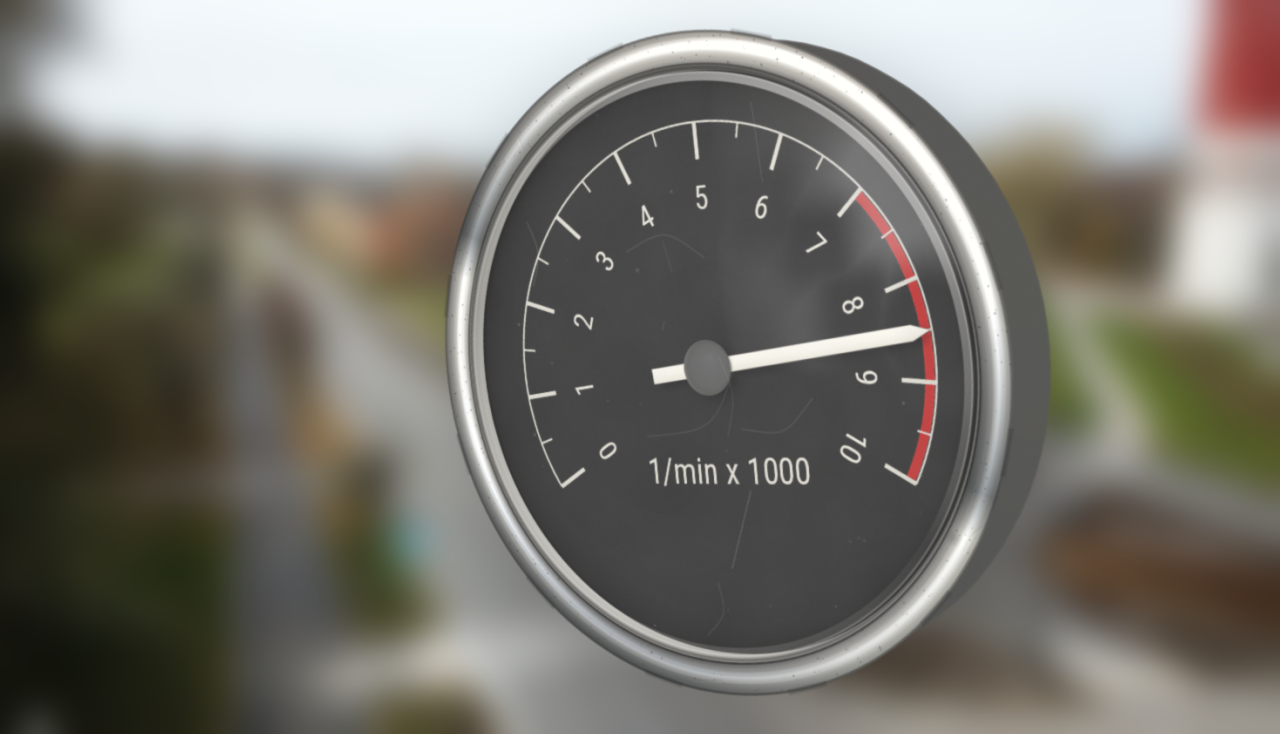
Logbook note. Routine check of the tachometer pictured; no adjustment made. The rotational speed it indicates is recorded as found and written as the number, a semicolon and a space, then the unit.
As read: 8500; rpm
